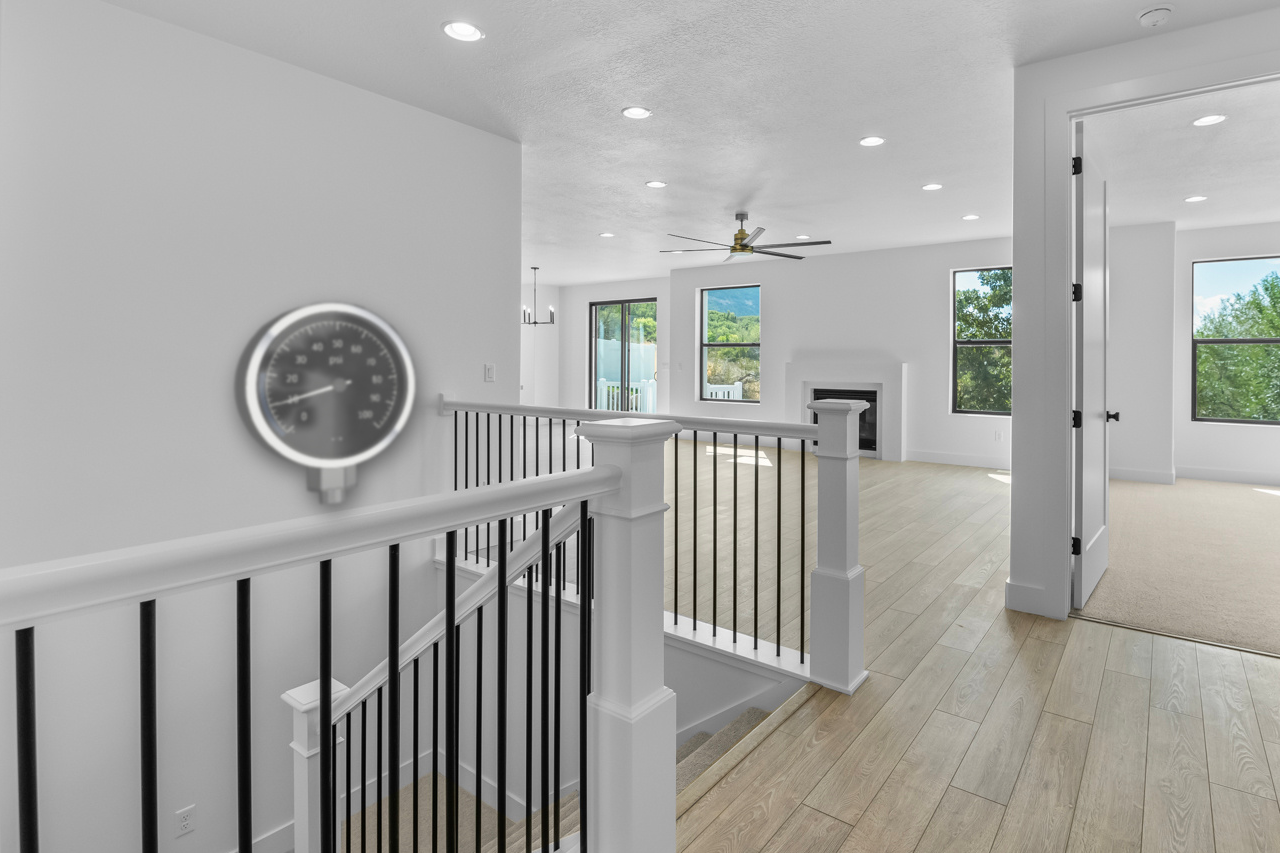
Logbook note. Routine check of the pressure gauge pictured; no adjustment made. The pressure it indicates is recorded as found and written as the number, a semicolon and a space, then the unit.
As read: 10; psi
